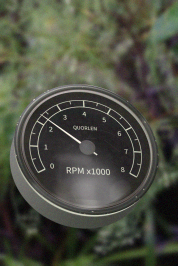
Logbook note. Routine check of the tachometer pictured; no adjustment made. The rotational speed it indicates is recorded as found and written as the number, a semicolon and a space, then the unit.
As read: 2250; rpm
